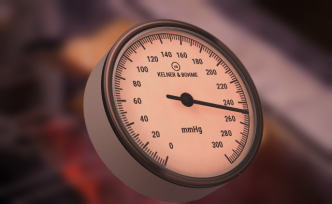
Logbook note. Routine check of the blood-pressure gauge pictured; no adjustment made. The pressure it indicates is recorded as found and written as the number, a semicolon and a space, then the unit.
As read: 250; mmHg
